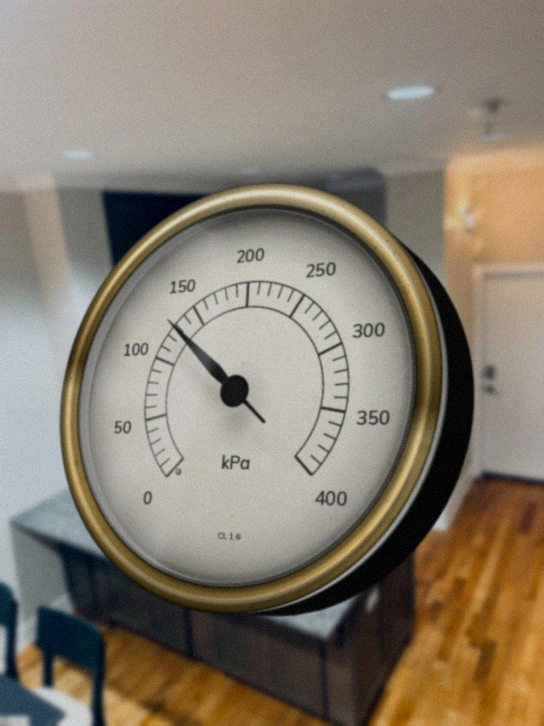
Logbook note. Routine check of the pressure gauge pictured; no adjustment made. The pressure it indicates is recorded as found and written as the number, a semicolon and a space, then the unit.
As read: 130; kPa
